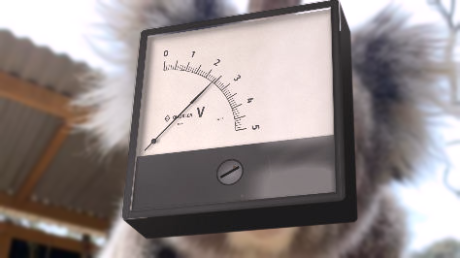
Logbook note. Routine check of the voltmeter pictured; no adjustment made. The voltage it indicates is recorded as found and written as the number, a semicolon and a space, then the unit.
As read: 2.5; V
